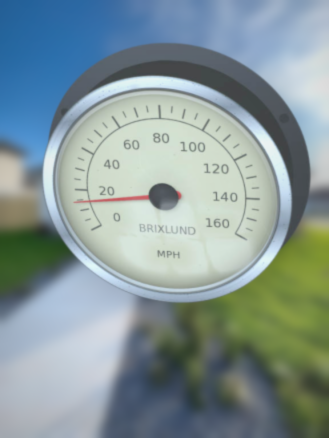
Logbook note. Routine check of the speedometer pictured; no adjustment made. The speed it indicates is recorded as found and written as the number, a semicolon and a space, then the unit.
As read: 15; mph
